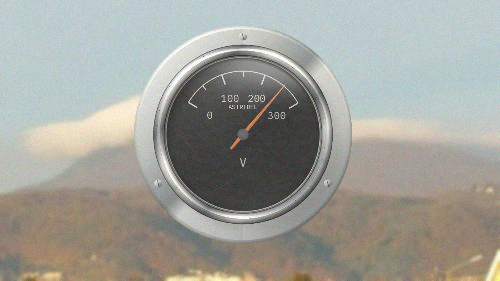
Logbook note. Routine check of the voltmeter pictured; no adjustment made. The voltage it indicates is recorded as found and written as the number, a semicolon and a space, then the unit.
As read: 250; V
